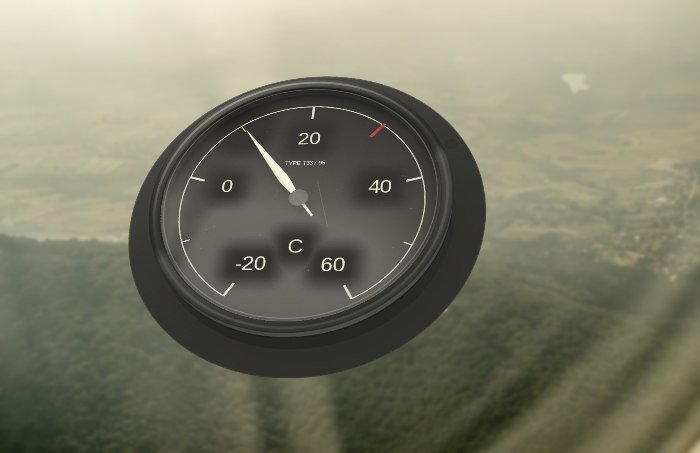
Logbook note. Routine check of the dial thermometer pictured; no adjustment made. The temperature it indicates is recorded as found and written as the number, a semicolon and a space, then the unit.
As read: 10; °C
